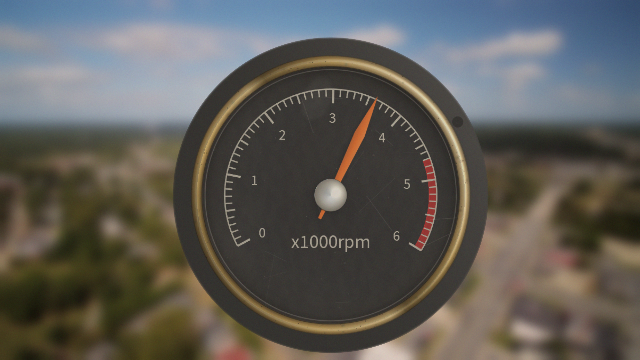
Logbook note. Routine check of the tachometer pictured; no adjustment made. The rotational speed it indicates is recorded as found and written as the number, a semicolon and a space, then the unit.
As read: 3600; rpm
